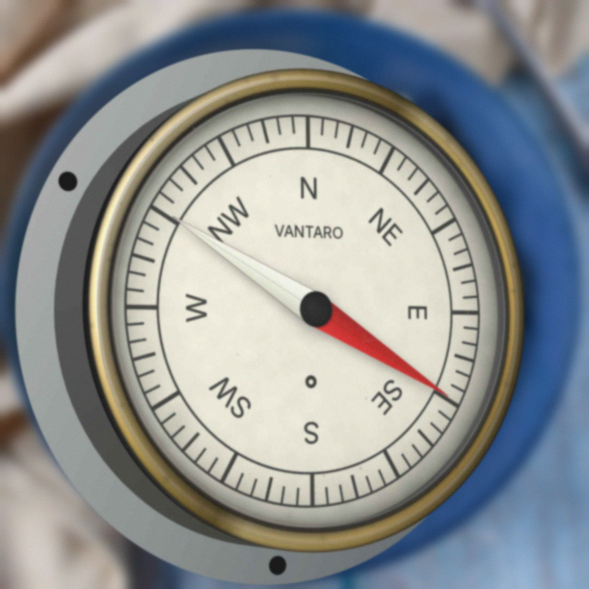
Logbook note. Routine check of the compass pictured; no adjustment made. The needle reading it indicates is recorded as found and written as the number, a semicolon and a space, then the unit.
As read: 120; °
